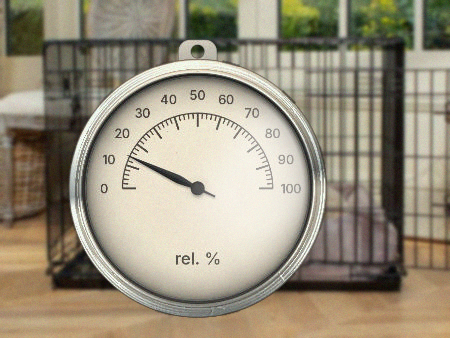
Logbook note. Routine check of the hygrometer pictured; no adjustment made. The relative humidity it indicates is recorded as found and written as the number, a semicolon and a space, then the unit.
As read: 14; %
